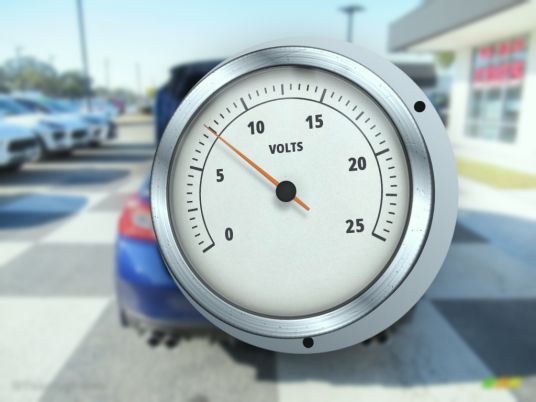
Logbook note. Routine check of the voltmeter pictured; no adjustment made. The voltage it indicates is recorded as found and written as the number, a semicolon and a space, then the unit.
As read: 7.5; V
